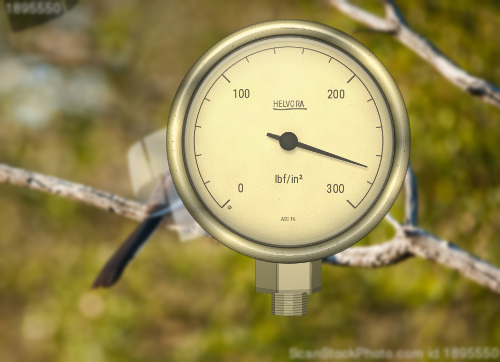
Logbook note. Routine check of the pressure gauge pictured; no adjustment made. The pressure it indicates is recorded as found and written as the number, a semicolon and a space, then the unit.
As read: 270; psi
